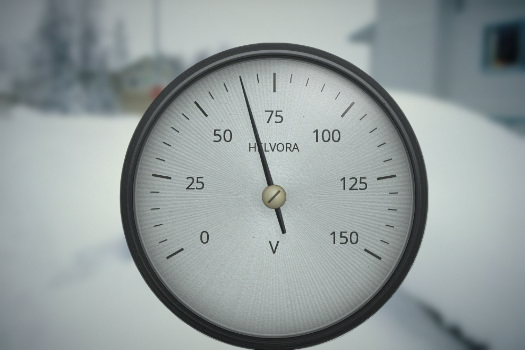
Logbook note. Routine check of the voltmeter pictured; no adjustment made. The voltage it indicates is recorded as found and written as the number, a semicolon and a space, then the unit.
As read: 65; V
